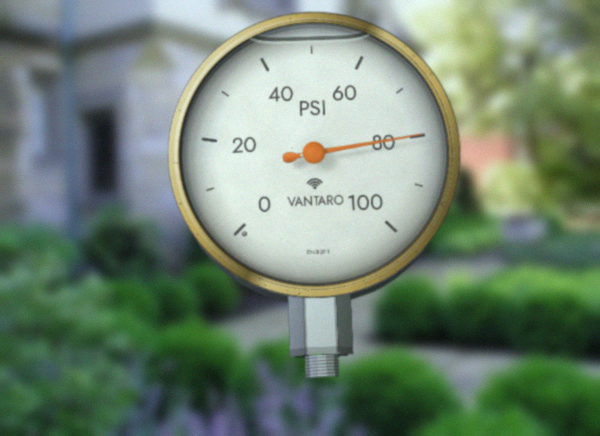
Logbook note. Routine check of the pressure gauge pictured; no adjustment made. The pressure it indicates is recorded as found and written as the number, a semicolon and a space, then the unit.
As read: 80; psi
